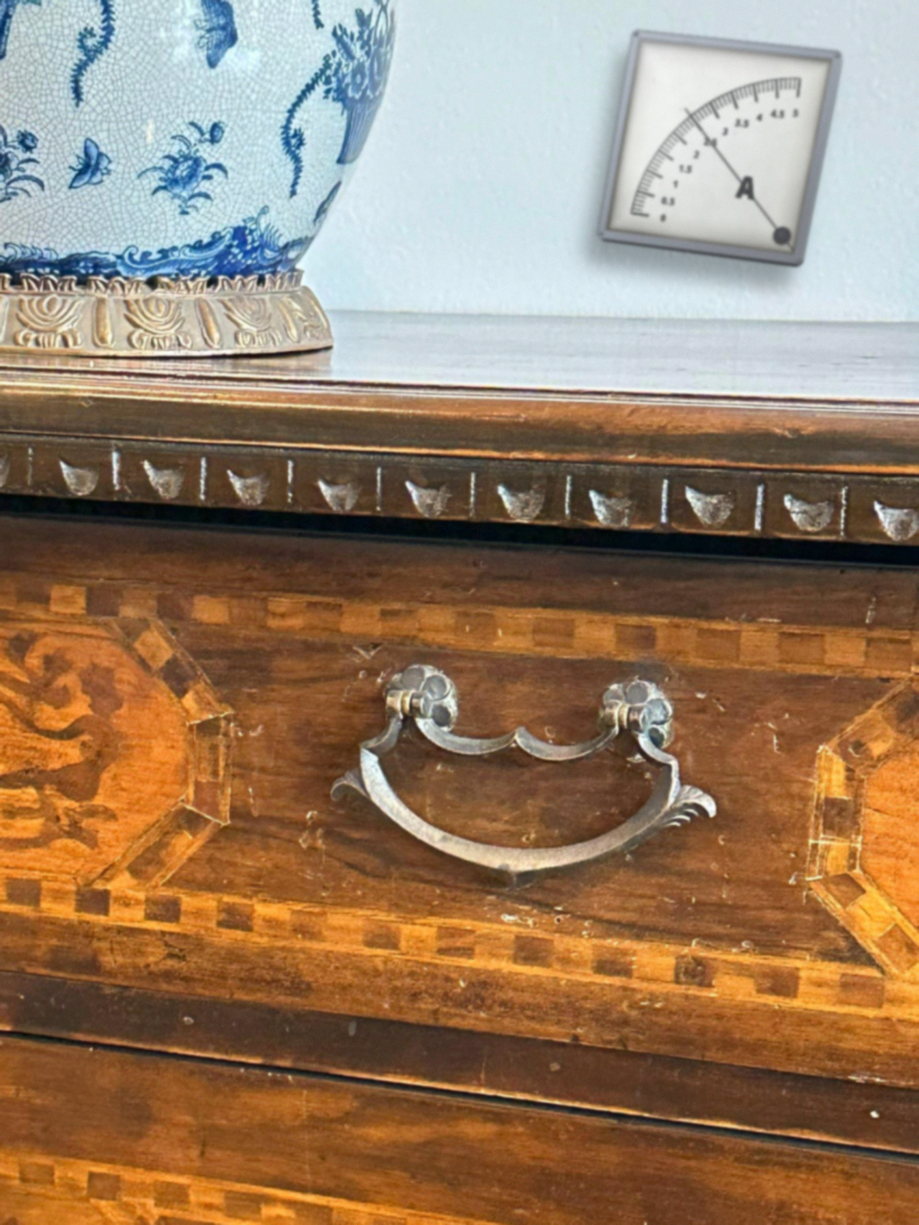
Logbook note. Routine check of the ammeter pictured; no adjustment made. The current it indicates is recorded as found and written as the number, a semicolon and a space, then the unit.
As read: 2.5; A
